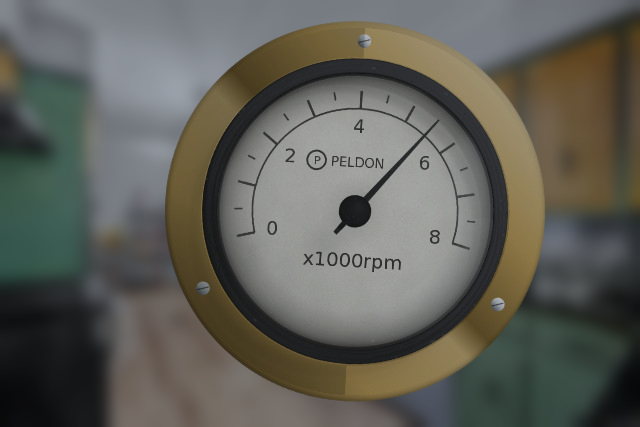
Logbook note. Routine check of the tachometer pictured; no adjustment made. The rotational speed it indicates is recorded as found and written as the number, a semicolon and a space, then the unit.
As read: 5500; rpm
